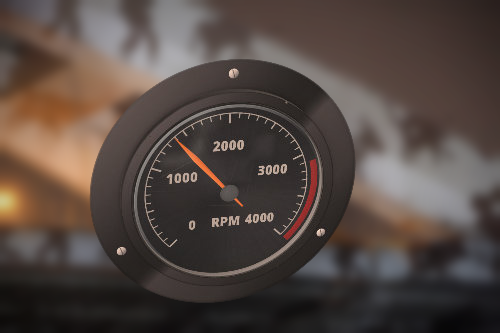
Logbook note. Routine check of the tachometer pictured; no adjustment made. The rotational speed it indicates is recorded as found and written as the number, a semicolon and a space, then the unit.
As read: 1400; rpm
